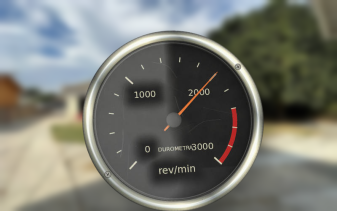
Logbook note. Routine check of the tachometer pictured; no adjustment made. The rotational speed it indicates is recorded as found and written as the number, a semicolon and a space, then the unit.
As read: 2000; rpm
